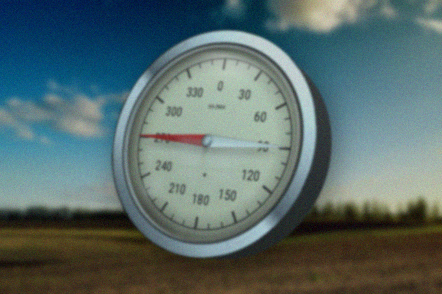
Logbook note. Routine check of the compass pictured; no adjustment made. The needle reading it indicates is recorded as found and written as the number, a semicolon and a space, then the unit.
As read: 270; °
